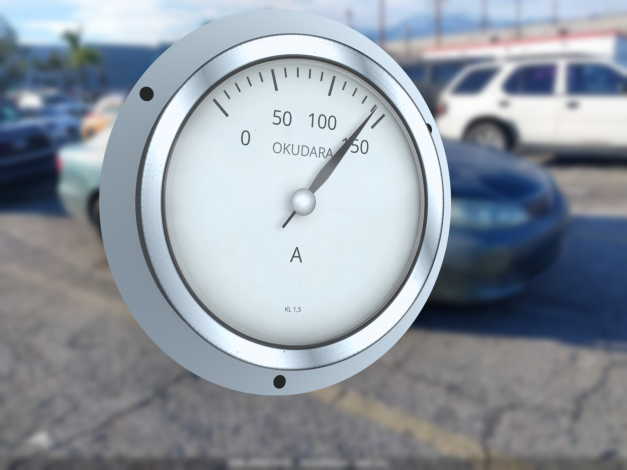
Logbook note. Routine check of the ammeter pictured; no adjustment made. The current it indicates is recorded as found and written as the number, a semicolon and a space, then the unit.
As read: 140; A
